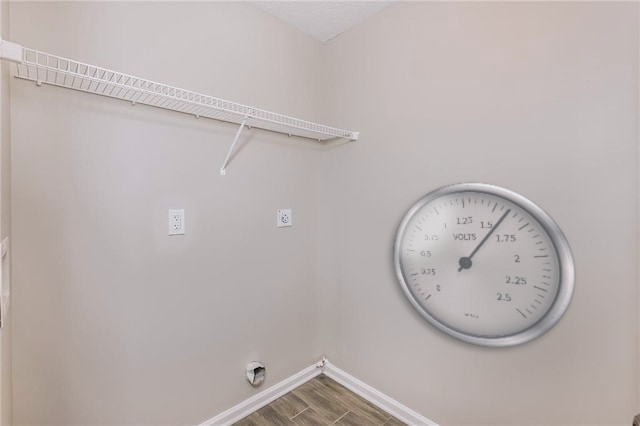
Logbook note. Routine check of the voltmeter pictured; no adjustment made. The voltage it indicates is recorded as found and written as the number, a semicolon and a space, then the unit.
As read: 1.6; V
